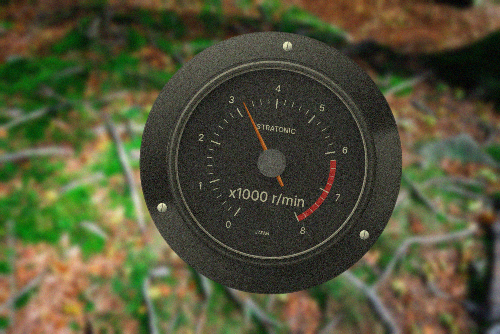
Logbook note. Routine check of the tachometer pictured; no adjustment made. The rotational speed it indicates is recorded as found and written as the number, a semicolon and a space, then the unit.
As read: 3200; rpm
